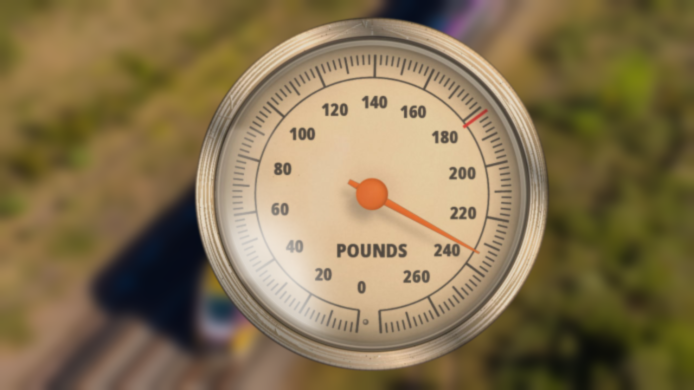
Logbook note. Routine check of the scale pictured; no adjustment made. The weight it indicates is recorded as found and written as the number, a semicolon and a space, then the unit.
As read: 234; lb
